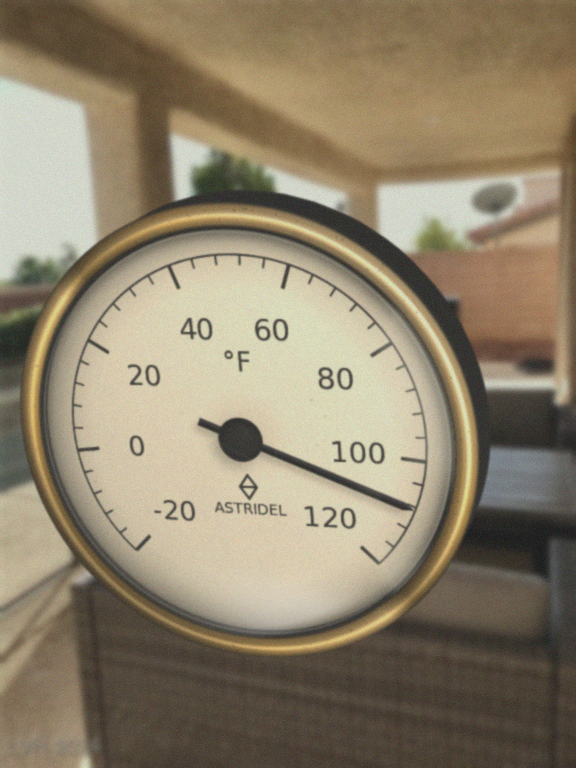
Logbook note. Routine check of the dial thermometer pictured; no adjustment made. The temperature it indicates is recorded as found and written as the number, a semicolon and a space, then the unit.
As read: 108; °F
